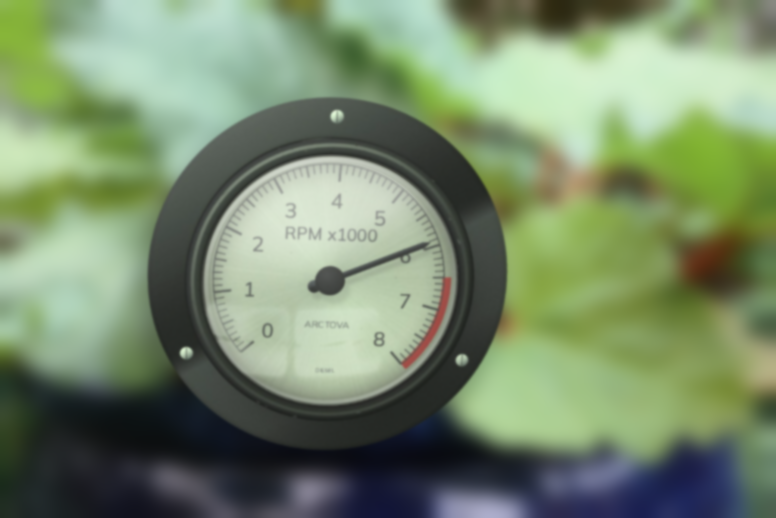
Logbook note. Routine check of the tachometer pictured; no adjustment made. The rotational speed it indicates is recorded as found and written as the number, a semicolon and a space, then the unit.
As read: 5900; rpm
